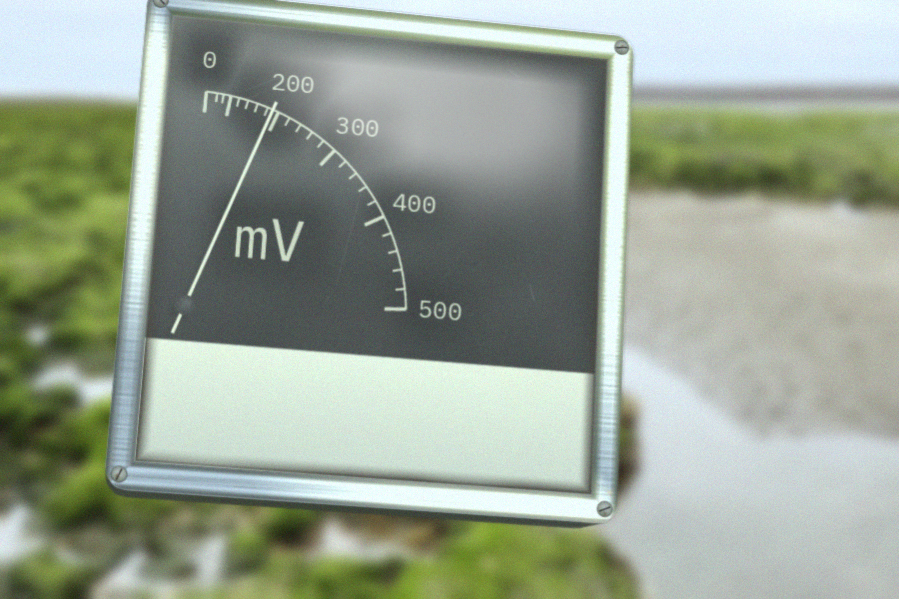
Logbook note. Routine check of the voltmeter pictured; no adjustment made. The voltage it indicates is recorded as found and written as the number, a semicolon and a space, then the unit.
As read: 190; mV
